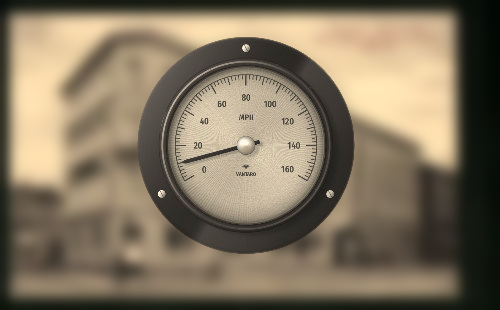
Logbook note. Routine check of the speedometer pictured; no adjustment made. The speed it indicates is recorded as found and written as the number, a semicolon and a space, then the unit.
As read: 10; mph
